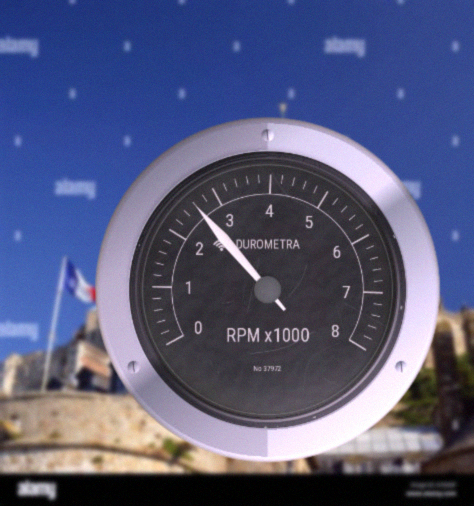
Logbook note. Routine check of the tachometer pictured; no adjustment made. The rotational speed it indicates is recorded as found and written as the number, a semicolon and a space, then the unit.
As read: 2600; rpm
